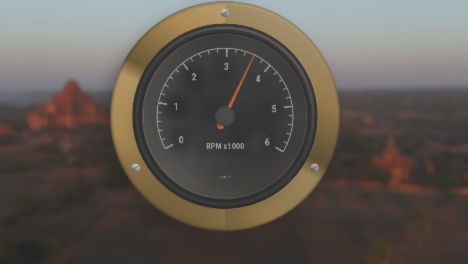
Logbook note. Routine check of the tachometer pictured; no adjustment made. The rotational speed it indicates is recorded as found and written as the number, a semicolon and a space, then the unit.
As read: 3600; rpm
